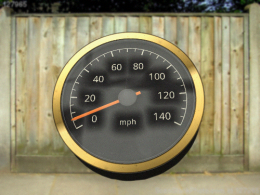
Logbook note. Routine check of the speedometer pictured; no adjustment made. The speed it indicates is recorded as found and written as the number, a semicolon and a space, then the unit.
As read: 5; mph
